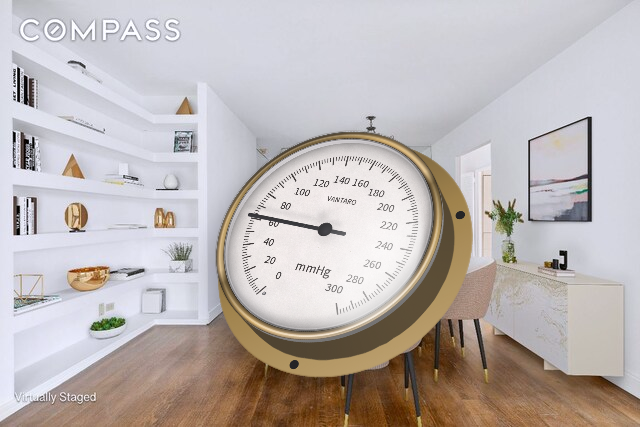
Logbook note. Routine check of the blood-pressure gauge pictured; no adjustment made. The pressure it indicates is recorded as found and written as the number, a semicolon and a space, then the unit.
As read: 60; mmHg
